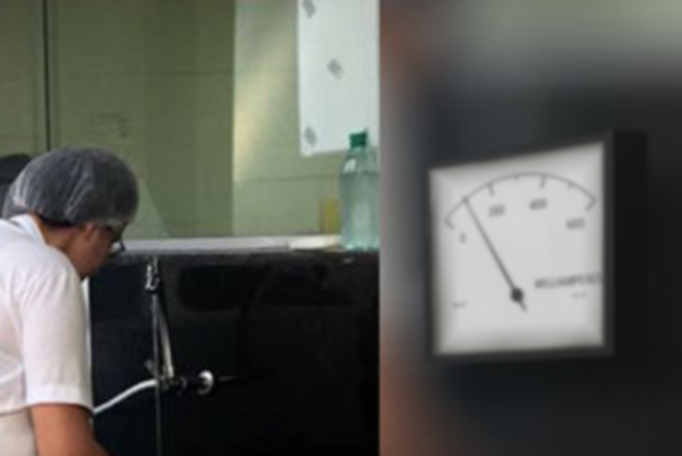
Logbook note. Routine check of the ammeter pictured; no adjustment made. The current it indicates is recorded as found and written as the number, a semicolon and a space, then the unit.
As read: 100; mA
